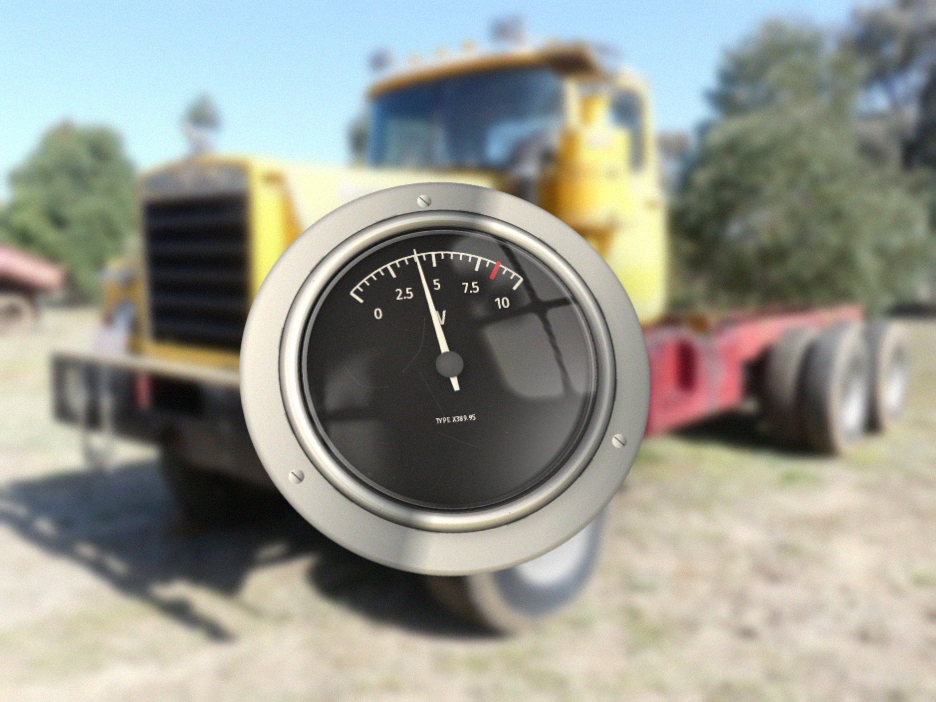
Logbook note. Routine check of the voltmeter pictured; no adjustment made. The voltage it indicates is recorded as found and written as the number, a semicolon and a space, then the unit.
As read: 4; V
